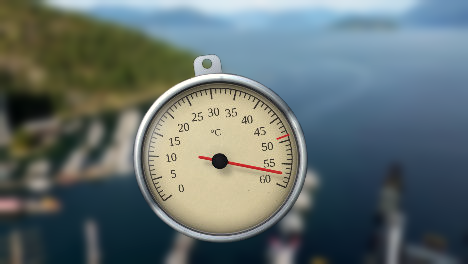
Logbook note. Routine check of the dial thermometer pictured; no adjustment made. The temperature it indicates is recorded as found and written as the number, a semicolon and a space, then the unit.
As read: 57; °C
